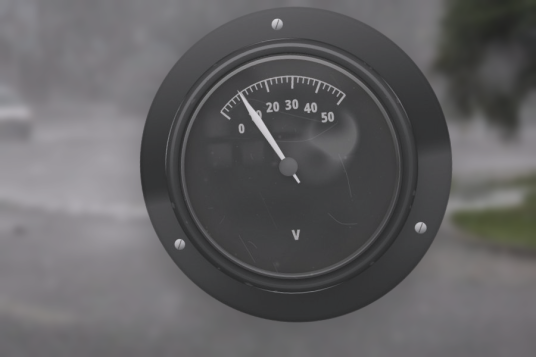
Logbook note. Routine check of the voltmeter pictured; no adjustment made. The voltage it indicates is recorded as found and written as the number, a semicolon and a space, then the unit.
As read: 10; V
